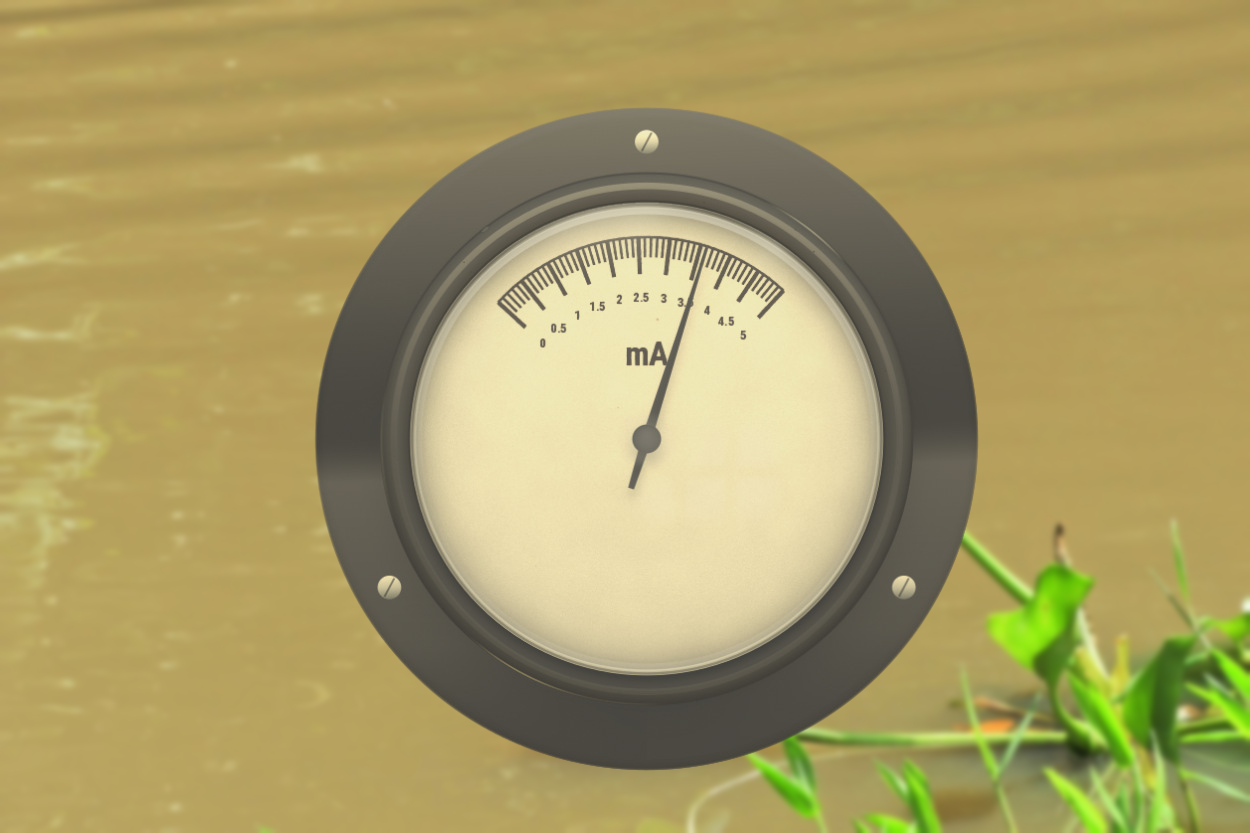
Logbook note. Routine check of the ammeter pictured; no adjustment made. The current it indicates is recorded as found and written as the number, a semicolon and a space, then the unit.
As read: 3.6; mA
